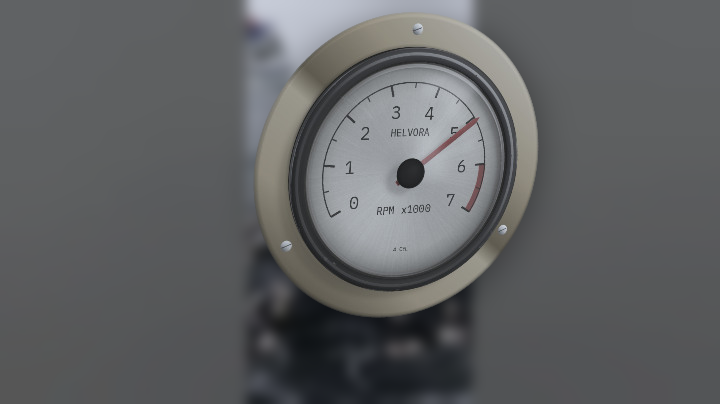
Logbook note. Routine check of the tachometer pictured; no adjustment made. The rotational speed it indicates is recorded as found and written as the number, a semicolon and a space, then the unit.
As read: 5000; rpm
